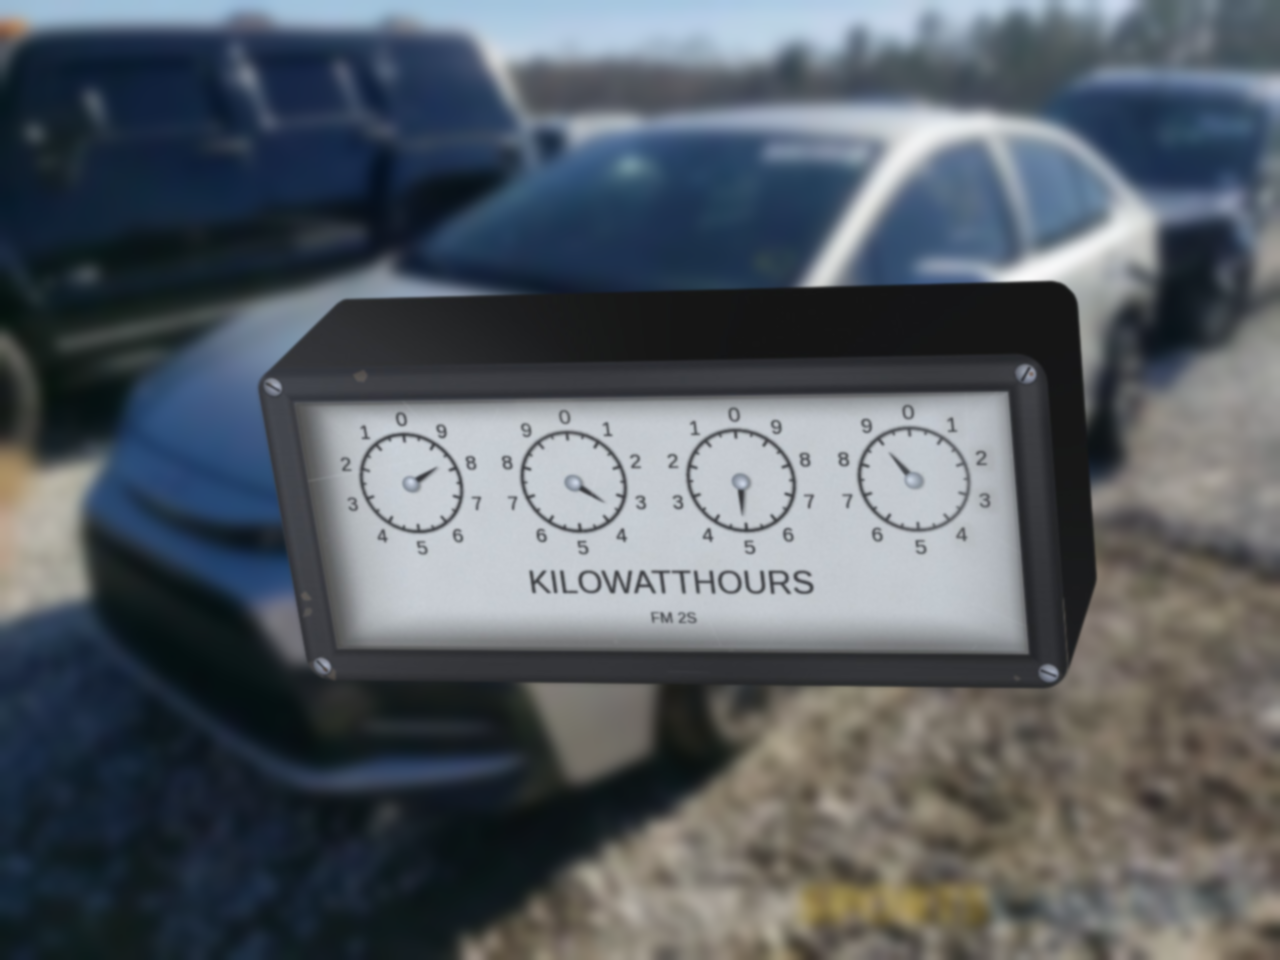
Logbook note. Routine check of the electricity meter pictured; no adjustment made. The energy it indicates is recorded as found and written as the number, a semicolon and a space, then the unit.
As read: 8349; kWh
